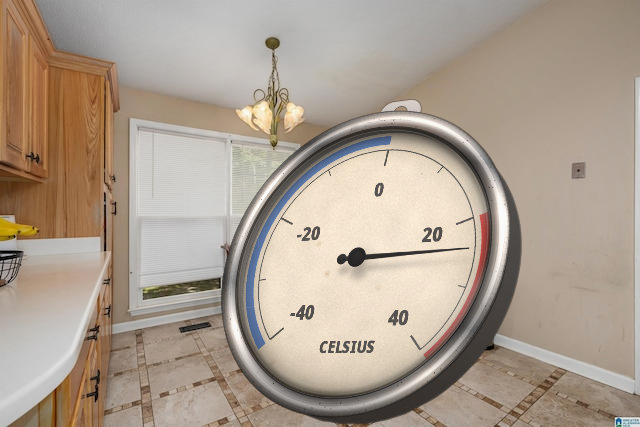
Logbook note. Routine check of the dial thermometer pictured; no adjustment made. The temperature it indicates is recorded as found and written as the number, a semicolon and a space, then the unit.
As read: 25; °C
